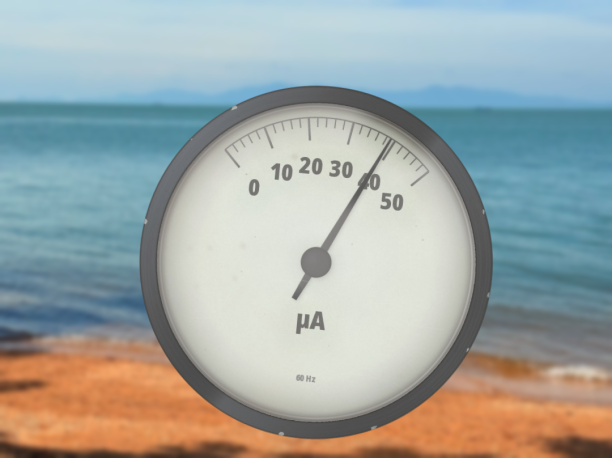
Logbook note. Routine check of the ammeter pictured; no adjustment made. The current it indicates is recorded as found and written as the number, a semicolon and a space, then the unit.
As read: 39; µA
